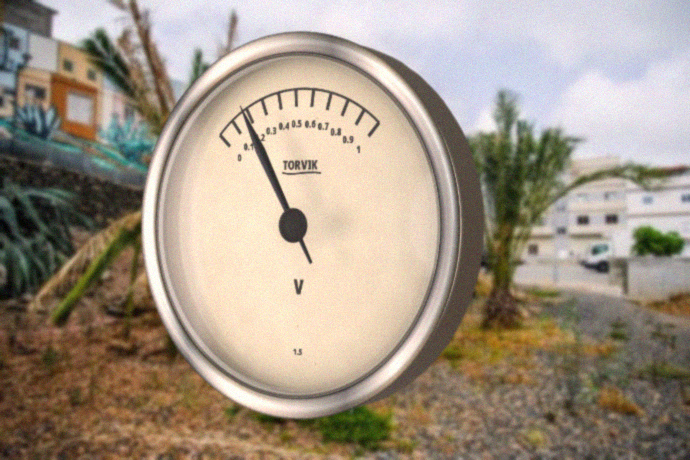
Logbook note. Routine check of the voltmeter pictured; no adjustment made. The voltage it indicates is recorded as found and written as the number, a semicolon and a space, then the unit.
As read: 0.2; V
